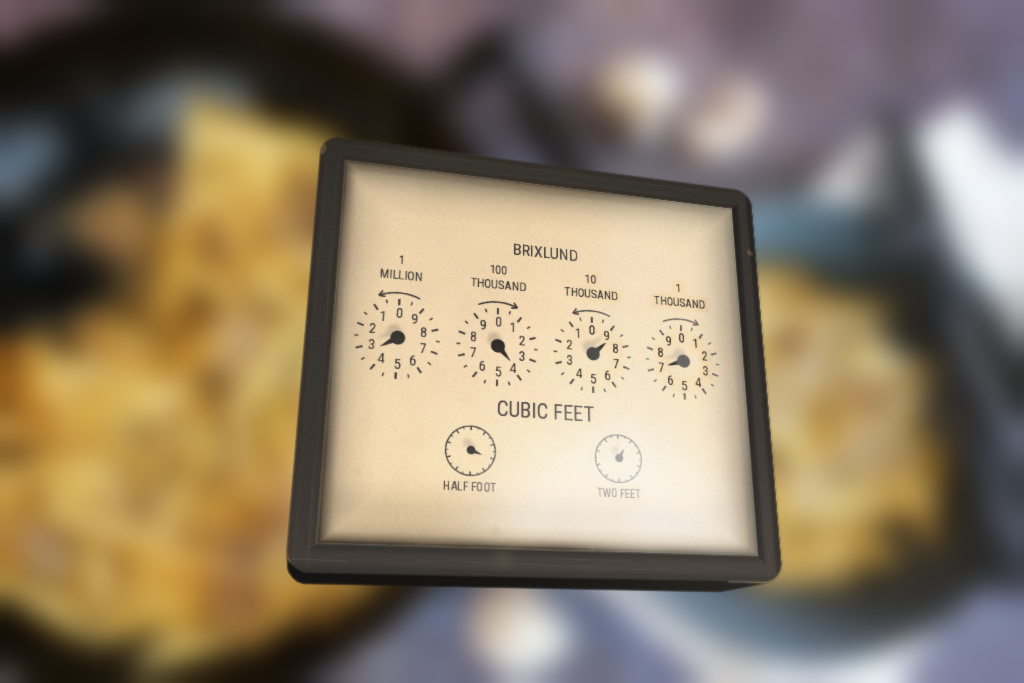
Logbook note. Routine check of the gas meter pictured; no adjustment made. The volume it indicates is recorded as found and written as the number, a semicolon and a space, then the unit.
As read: 338700; ft³
